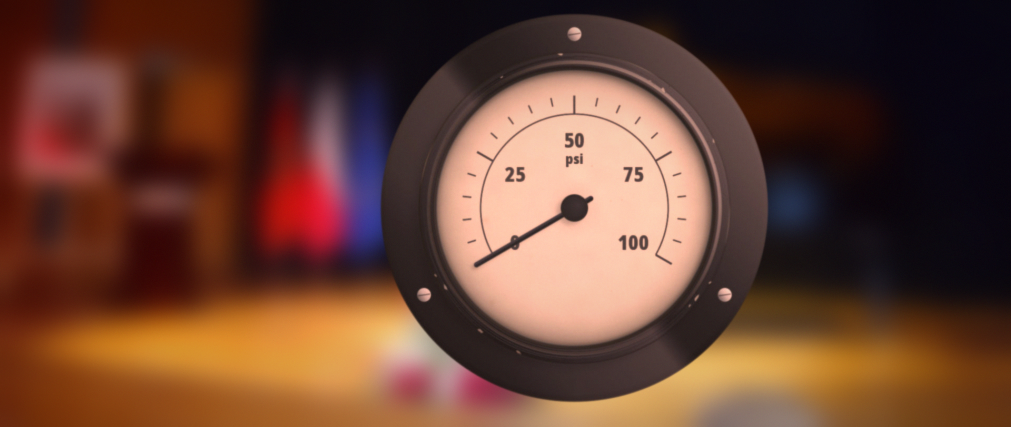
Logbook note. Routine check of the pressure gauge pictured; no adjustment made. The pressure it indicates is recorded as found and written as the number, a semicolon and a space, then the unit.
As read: 0; psi
